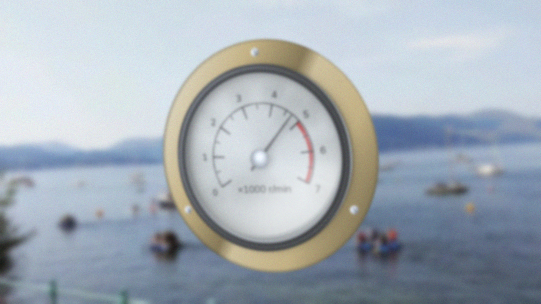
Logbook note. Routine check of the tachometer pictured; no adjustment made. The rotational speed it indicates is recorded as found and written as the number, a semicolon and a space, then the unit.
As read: 4750; rpm
